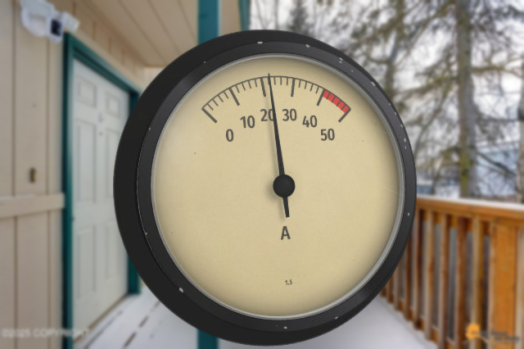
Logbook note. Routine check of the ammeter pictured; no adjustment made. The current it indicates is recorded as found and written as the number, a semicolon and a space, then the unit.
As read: 22; A
